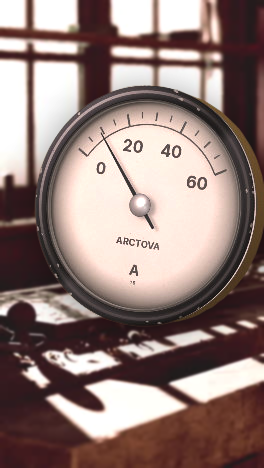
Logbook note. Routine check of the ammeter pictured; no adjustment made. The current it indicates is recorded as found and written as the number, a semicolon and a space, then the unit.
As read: 10; A
